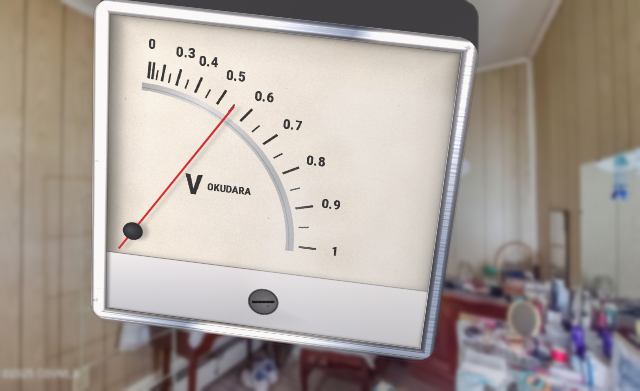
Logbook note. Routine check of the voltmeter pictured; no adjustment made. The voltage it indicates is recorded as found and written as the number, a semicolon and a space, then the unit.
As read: 0.55; V
